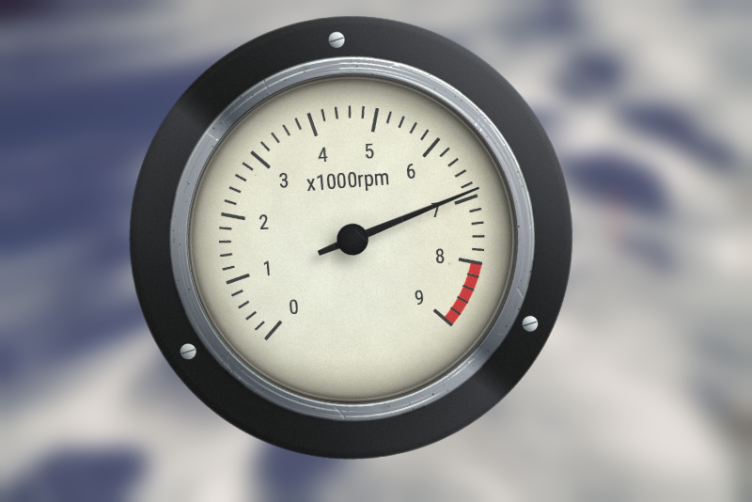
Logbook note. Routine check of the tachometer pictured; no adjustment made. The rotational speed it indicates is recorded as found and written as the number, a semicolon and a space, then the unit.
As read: 6900; rpm
